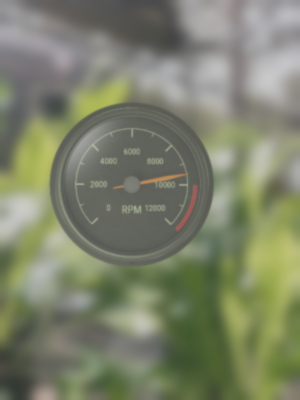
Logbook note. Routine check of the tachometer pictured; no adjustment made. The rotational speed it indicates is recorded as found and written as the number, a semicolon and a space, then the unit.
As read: 9500; rpm
